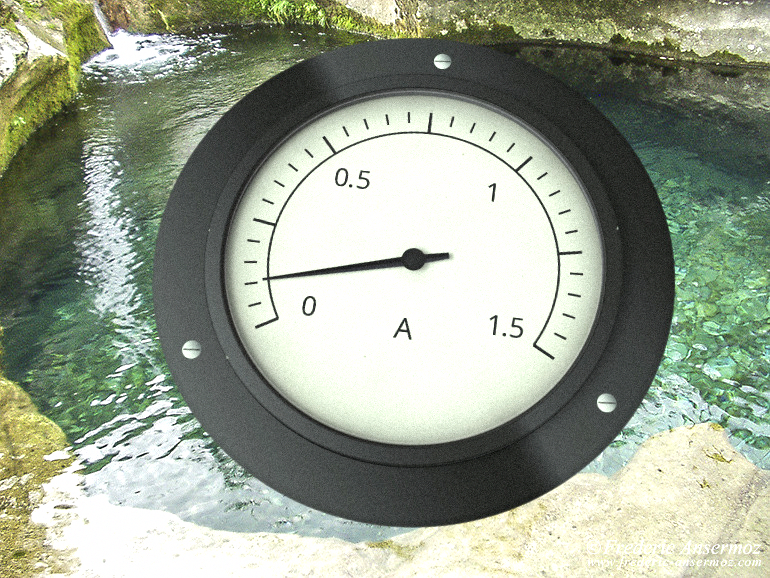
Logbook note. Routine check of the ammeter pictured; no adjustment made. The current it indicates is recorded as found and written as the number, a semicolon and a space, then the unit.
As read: 0.1; A
